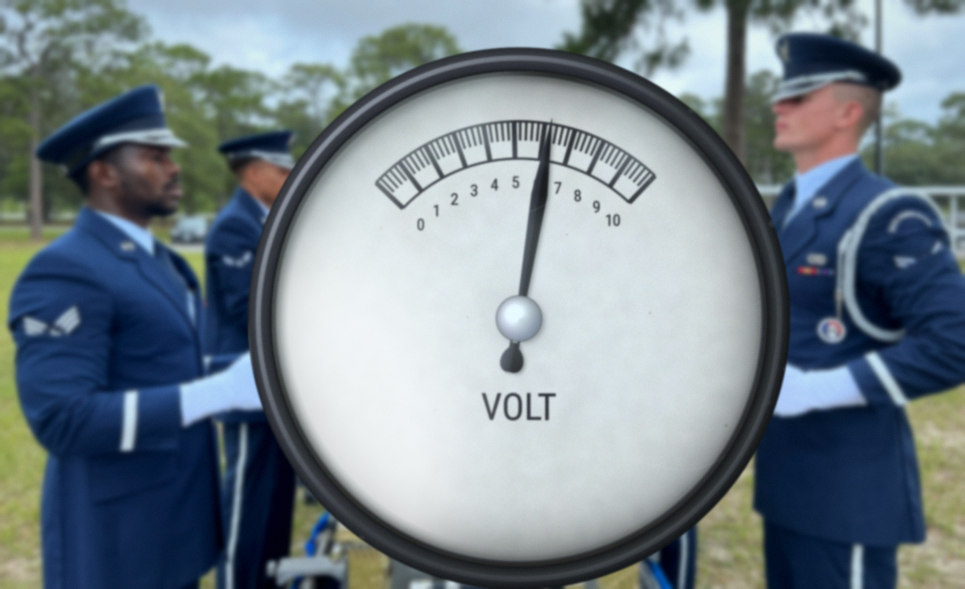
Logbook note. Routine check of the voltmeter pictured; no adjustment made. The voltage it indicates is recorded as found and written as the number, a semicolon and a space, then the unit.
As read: 6.2; V
